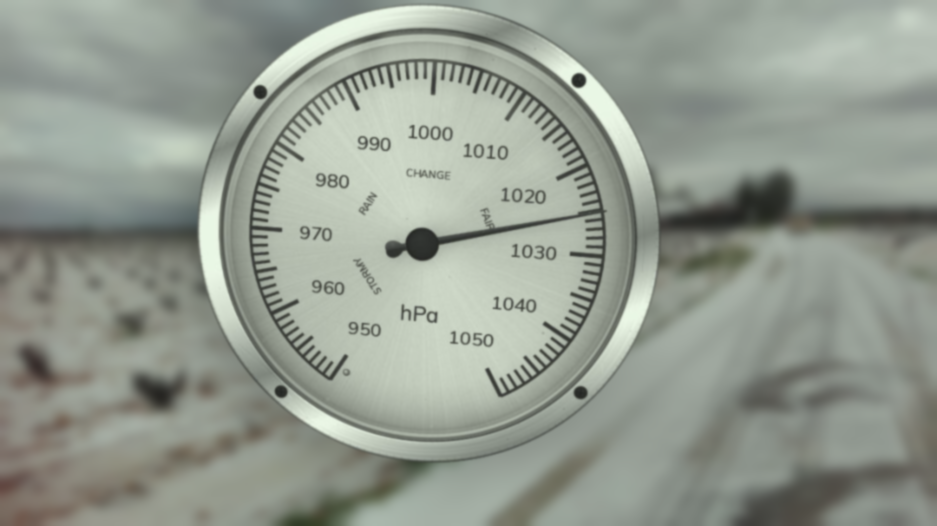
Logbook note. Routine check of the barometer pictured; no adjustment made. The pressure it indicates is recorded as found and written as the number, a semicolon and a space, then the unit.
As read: 1025; hPa
